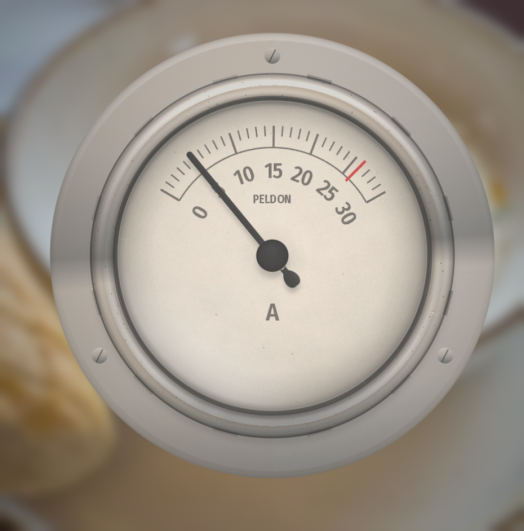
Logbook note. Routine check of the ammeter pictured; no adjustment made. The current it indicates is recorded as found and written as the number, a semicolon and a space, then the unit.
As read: 5; A
